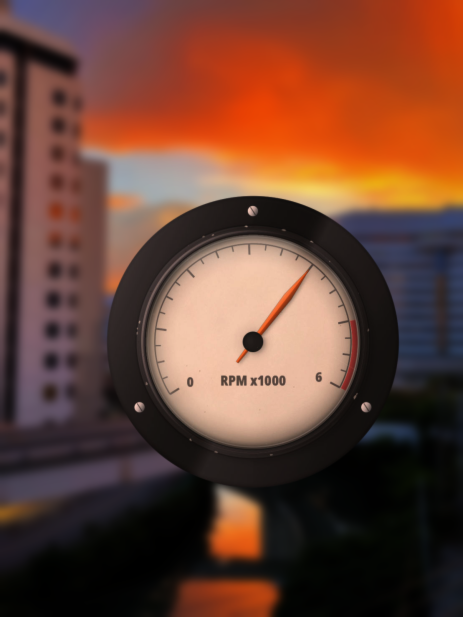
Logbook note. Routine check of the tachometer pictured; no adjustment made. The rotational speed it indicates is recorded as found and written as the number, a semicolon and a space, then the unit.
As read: 4000; rpm
